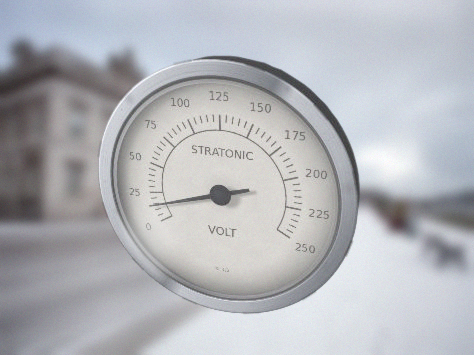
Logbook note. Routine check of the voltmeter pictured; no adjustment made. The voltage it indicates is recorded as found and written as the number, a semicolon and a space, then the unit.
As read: 15; V
